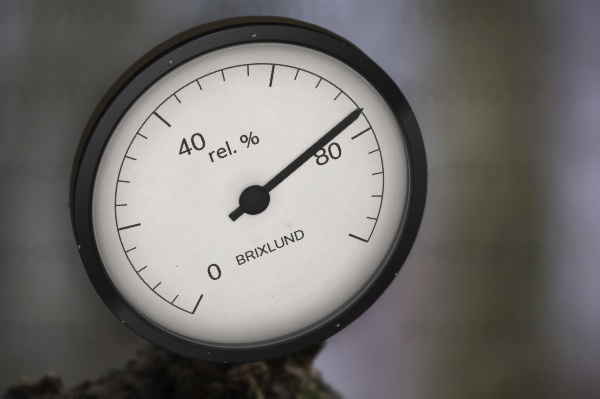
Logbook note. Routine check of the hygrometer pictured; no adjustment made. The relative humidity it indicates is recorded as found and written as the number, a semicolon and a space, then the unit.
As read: 76; %
